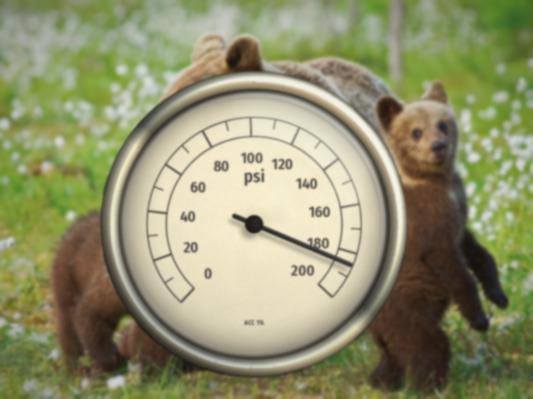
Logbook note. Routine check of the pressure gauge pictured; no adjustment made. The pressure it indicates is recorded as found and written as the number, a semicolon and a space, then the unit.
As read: 185; psi
